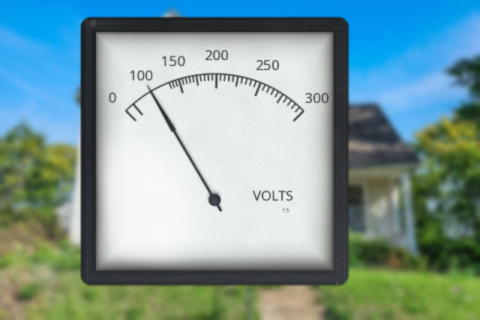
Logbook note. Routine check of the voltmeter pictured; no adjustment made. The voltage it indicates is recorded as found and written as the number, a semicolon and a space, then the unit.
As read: 100; V
